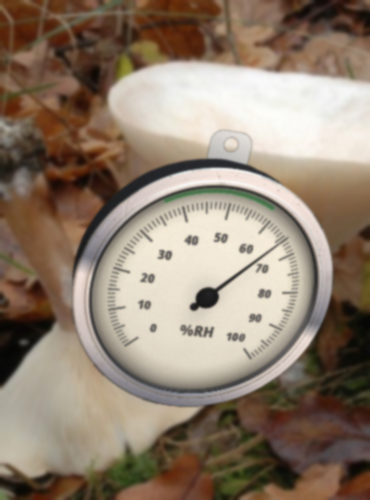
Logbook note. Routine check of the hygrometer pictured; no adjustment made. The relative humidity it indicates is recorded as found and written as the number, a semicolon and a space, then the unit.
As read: 65; %
